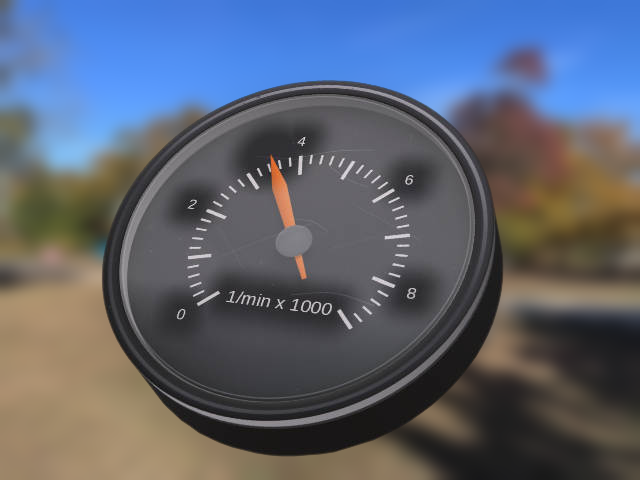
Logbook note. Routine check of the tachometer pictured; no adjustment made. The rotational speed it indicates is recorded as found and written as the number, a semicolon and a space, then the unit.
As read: 3500; rpm
